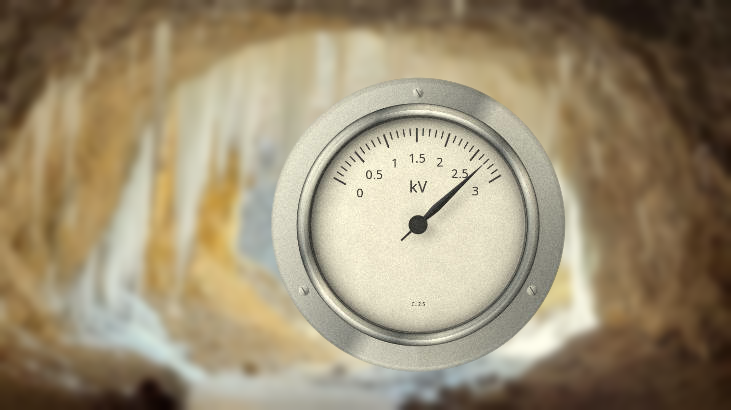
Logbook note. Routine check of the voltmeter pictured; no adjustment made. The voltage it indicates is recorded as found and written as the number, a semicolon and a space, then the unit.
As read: 2.7; kV
